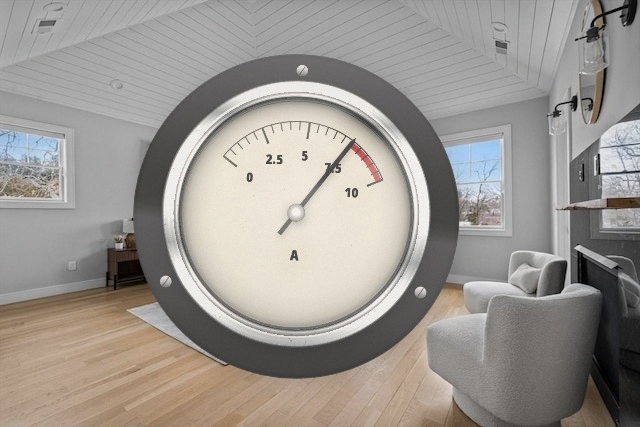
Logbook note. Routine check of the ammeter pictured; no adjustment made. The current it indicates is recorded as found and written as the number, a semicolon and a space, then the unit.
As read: 7.5; A
